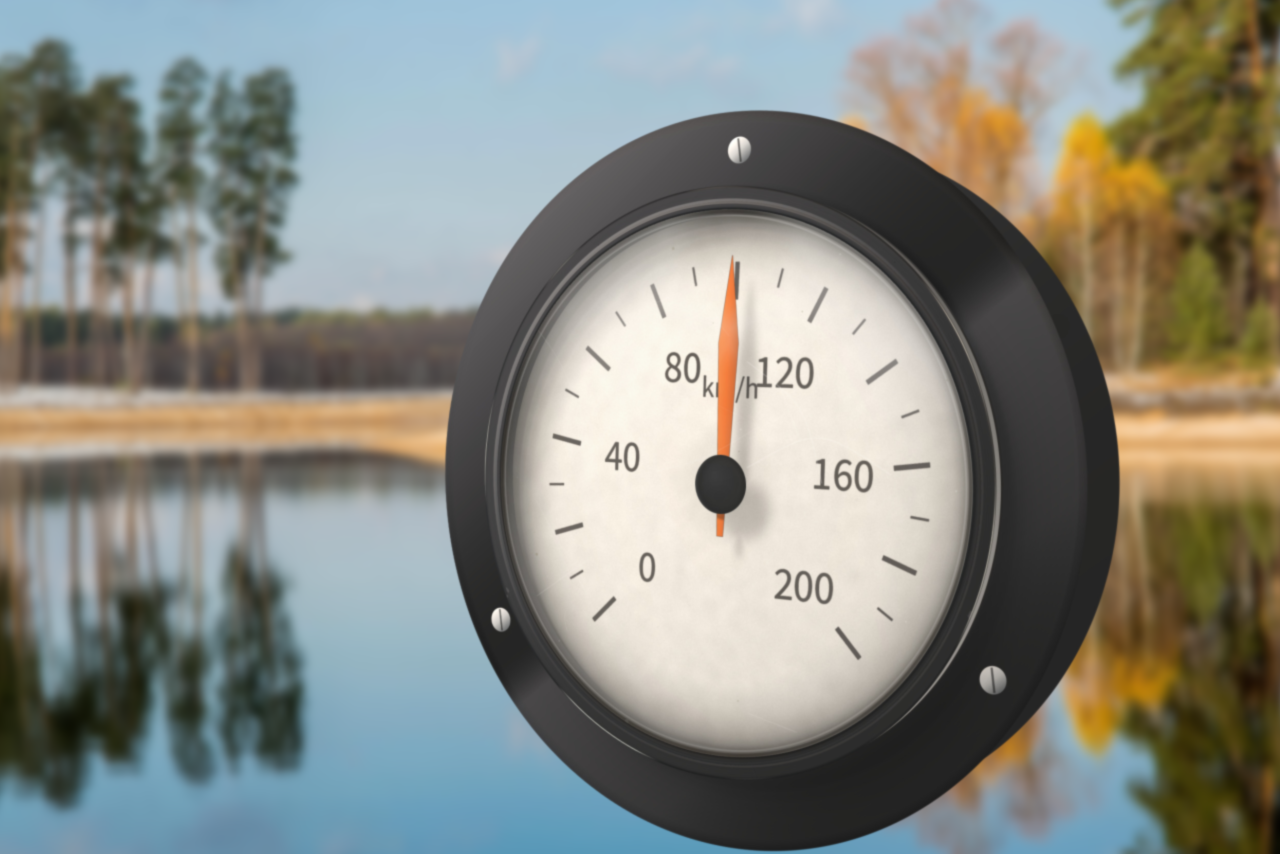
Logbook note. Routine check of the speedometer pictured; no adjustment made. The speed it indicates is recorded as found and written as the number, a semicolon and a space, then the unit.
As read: 100; km/h
